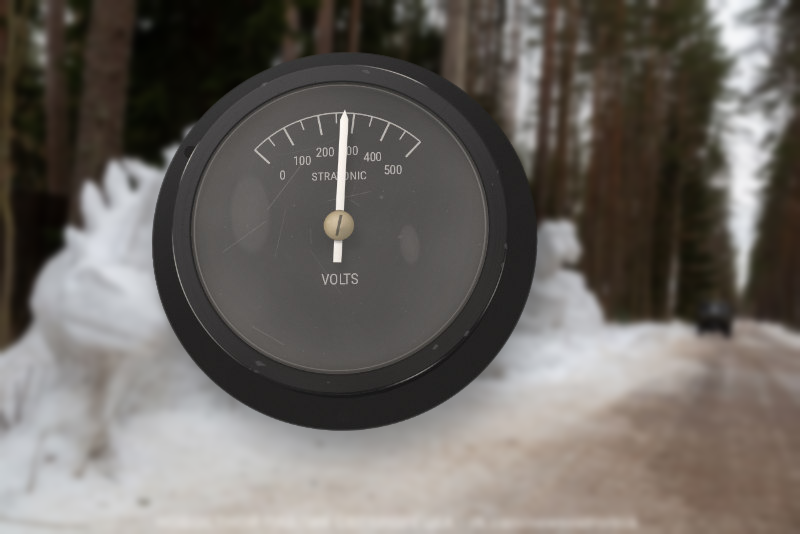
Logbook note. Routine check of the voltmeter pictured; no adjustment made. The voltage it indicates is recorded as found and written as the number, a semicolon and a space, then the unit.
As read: 275; V
